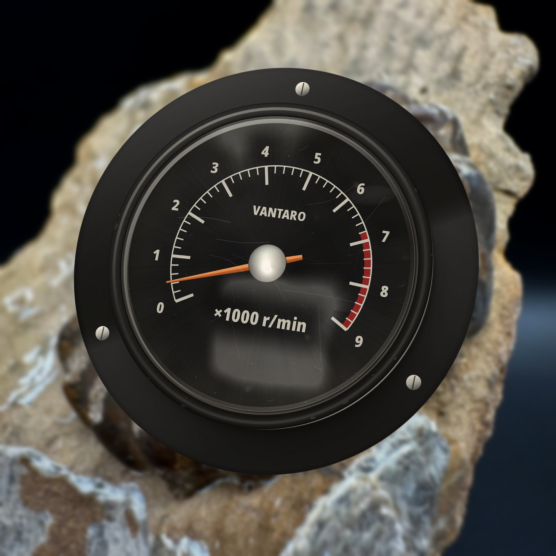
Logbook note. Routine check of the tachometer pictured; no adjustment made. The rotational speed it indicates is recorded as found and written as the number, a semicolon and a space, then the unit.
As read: 400; rpm
